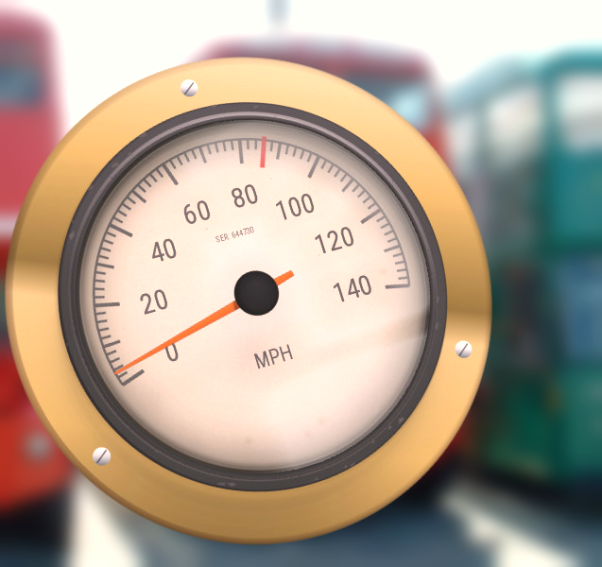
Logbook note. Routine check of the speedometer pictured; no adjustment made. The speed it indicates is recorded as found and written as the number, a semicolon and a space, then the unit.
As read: 3; mph
